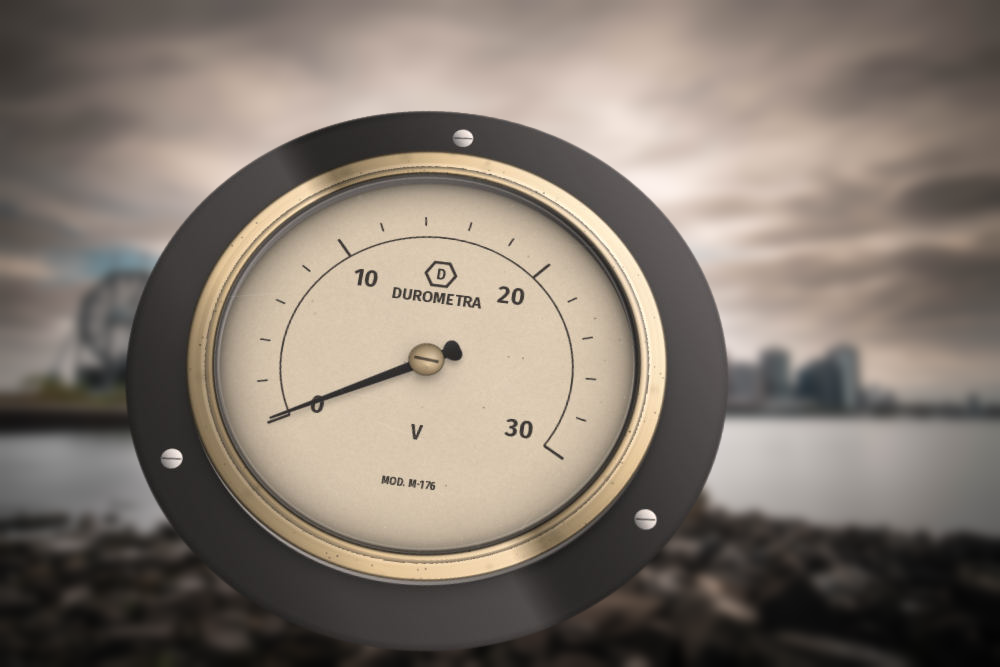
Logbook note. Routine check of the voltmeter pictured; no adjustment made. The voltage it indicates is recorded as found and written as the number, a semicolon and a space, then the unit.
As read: 0; V
